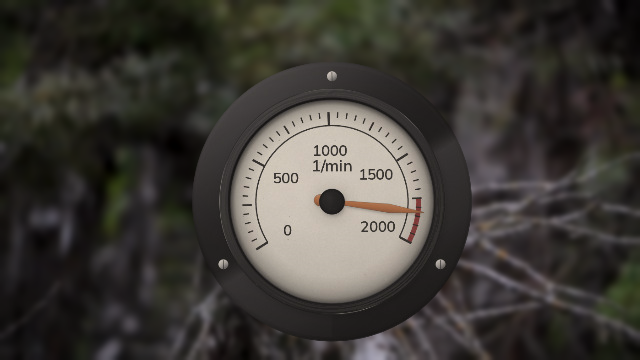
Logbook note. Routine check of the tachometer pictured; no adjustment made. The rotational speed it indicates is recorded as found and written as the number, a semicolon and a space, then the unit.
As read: 1825; rpm
